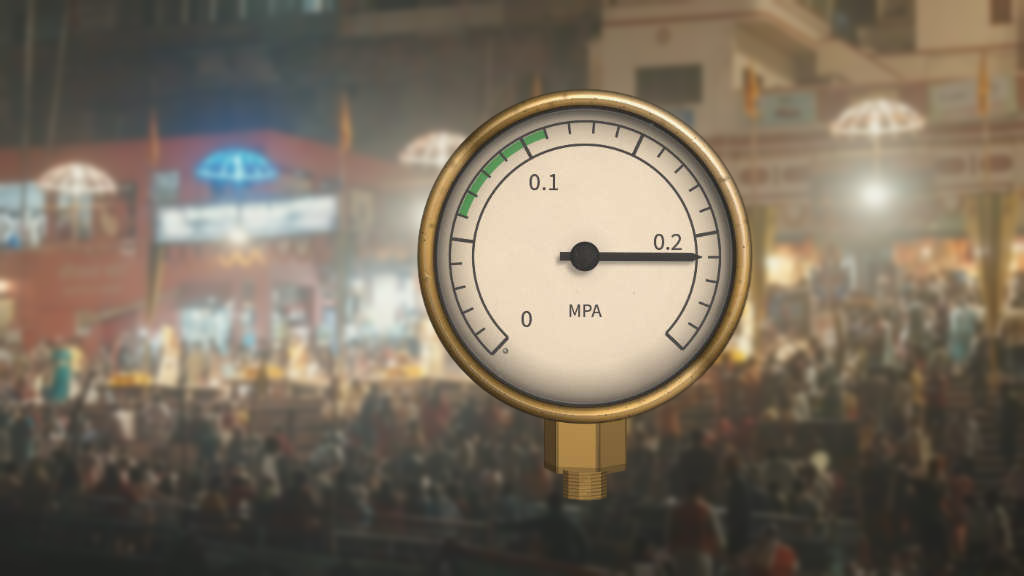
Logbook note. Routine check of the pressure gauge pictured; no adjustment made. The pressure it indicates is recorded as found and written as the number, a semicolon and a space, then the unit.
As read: 0.21; MPa
